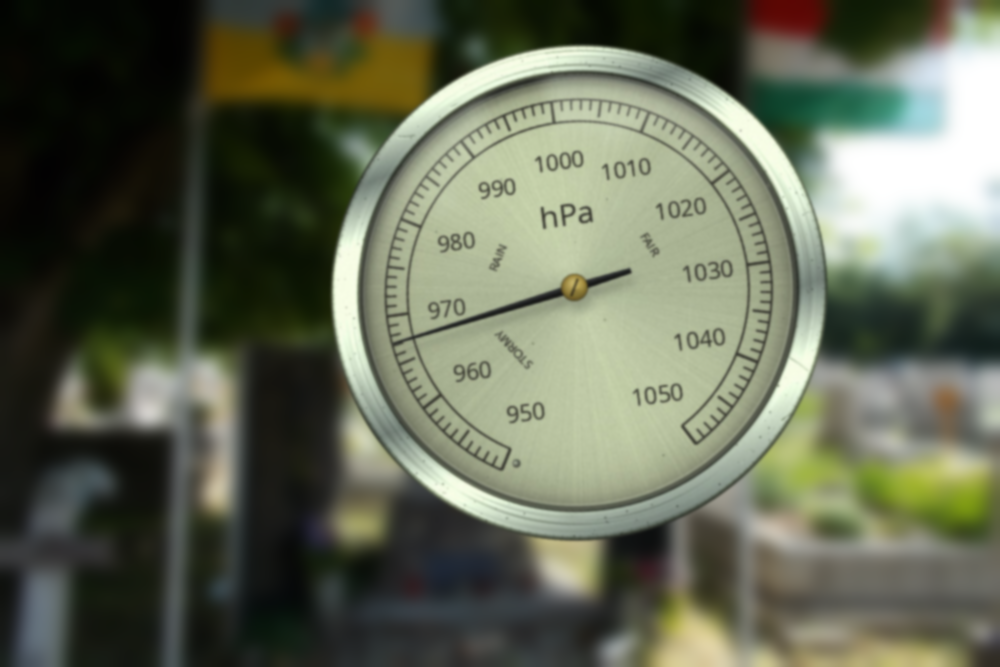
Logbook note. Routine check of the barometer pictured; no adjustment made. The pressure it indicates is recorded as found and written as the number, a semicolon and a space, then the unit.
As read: 967; hPa
